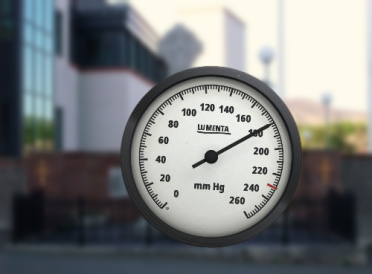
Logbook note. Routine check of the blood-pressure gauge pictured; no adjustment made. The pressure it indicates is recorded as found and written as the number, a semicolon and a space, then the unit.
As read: 180; mmHg
